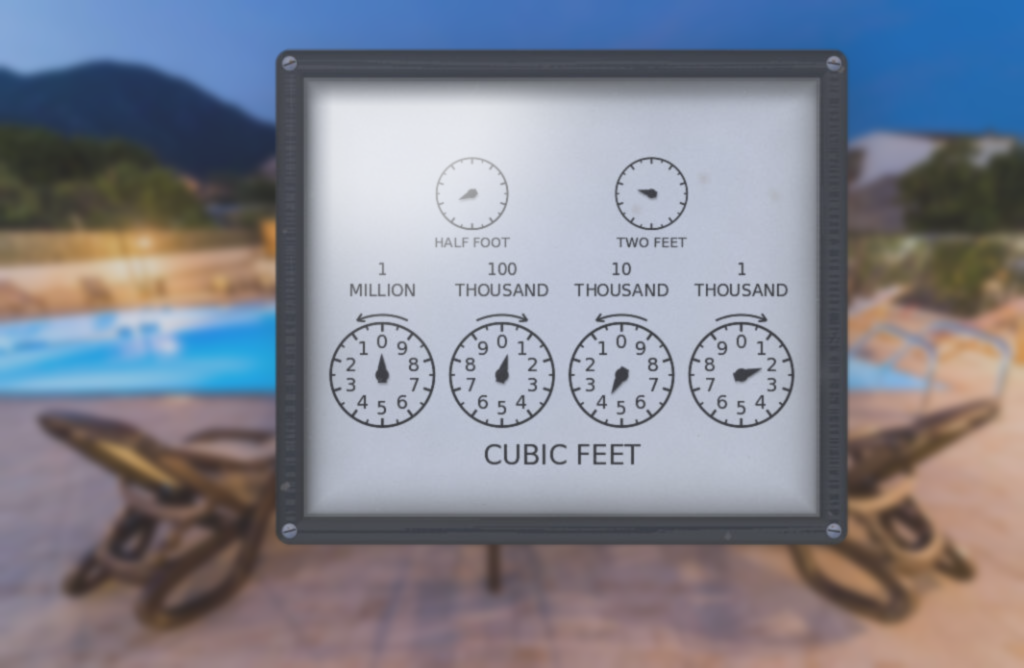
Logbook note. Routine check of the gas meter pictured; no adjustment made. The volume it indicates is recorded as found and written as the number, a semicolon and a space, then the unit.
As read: 4200; ft³
